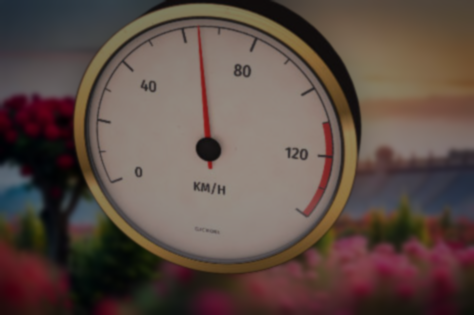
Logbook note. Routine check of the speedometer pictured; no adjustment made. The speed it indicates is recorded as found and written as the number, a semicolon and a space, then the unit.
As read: 65; km/h
